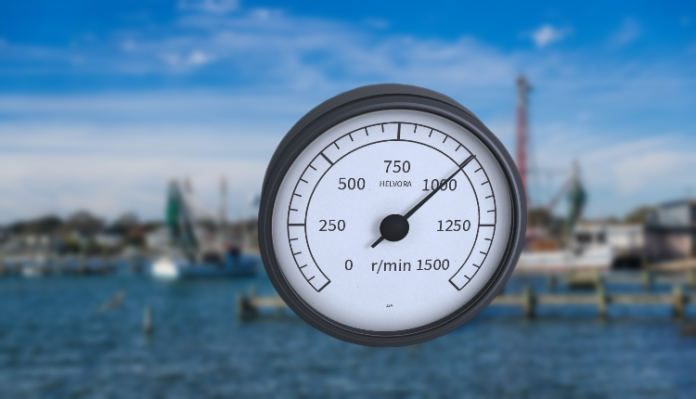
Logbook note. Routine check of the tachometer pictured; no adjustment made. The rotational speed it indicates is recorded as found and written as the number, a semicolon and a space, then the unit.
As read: 1000; rpm
